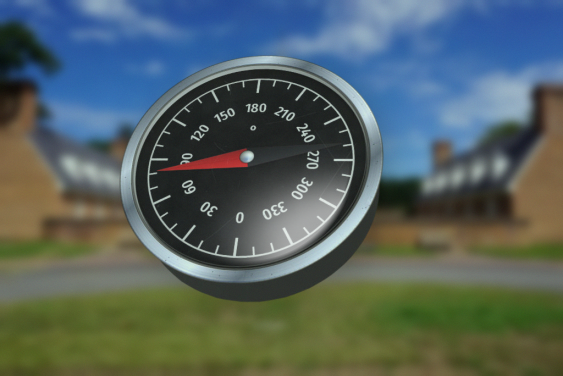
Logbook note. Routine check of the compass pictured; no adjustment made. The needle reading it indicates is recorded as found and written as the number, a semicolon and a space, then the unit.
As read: 80; °
